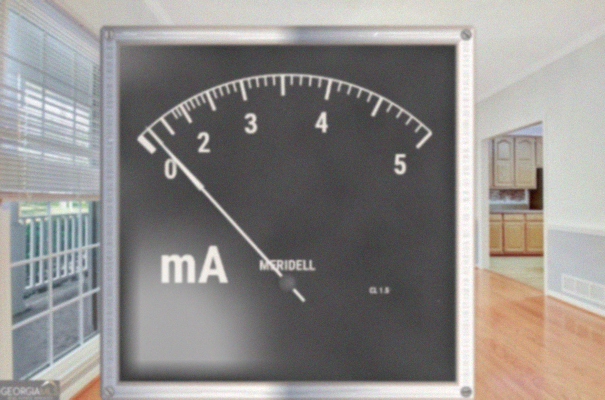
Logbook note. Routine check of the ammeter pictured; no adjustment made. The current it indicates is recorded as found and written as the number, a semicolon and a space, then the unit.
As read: 1; mA
